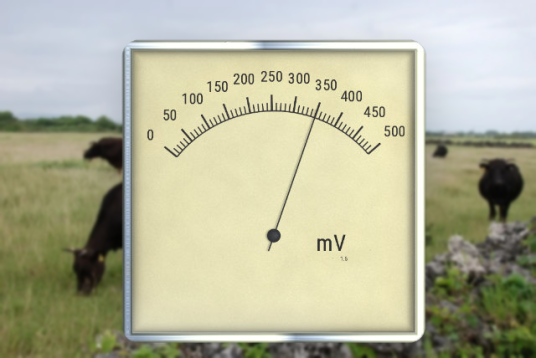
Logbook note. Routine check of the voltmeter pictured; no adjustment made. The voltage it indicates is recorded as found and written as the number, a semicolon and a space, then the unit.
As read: 350; mV
